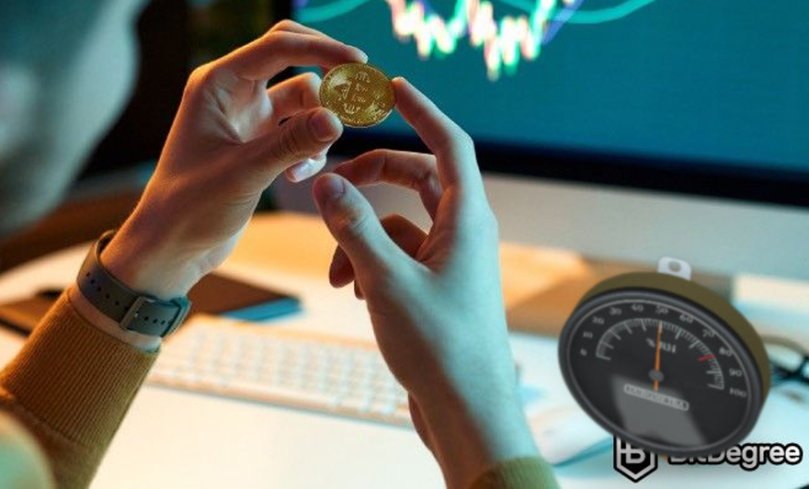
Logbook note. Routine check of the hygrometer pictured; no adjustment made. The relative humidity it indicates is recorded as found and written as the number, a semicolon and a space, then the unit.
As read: 50; %
